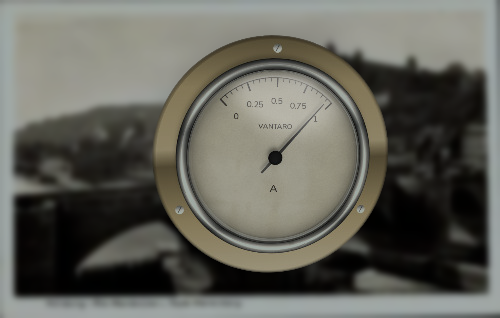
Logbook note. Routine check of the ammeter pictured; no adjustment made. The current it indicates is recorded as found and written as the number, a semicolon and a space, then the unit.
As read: 0.95; A
